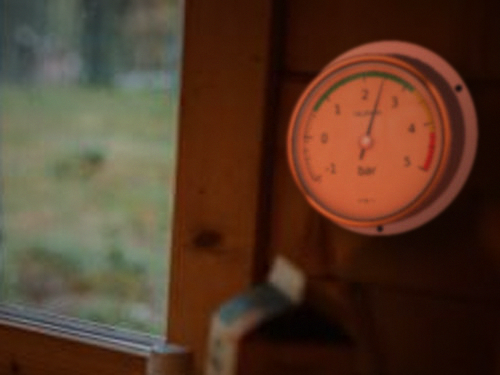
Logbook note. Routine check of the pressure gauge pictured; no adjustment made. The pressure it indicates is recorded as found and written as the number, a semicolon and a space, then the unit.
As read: 2.5; bar
